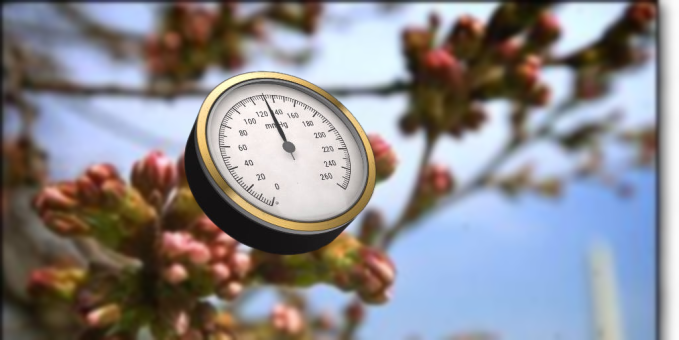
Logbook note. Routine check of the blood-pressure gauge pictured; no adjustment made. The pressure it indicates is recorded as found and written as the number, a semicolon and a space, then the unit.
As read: 130; mmHg
